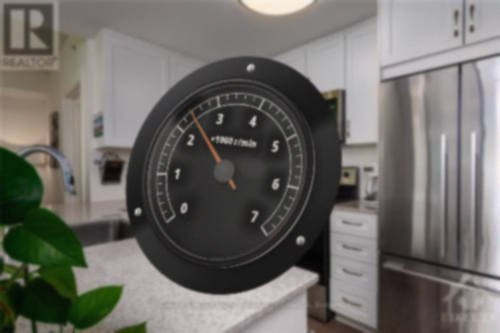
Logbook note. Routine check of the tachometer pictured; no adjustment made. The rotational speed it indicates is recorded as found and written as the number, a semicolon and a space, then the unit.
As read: 2400; rpm
